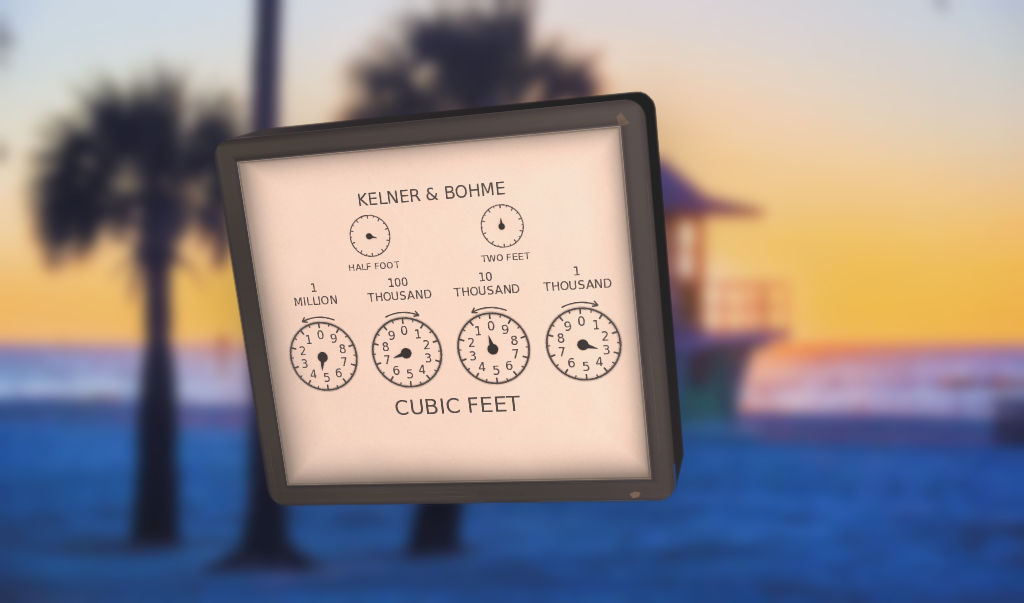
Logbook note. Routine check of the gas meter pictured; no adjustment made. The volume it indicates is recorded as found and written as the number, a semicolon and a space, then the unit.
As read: 470300; ft³
